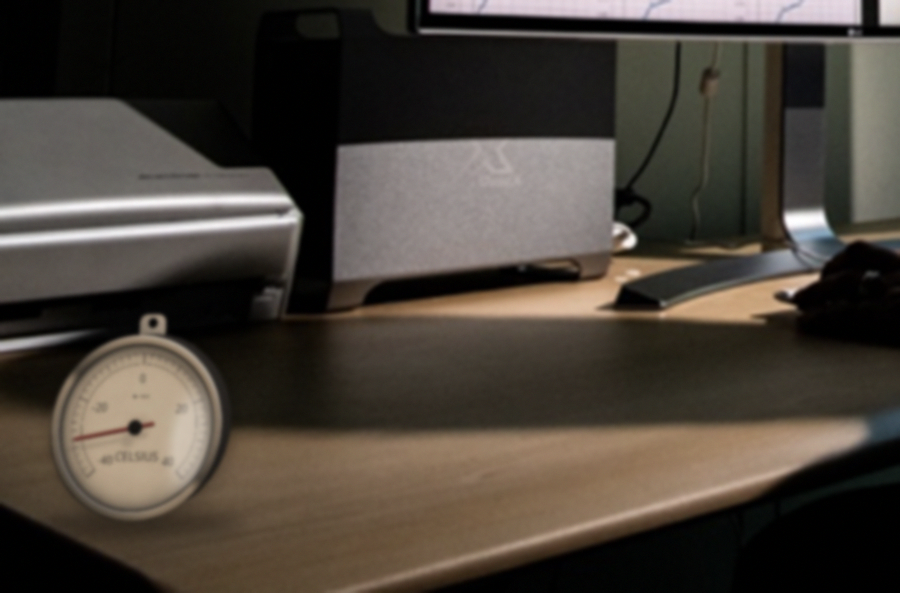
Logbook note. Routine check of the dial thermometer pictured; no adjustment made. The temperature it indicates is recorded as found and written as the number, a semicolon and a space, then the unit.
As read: -30; °C
